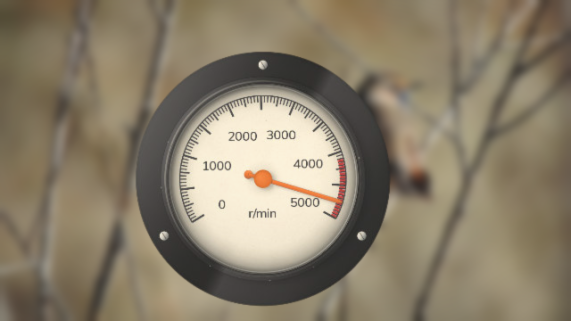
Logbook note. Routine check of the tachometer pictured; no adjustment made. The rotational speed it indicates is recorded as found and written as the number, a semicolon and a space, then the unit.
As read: 4750; rpm
